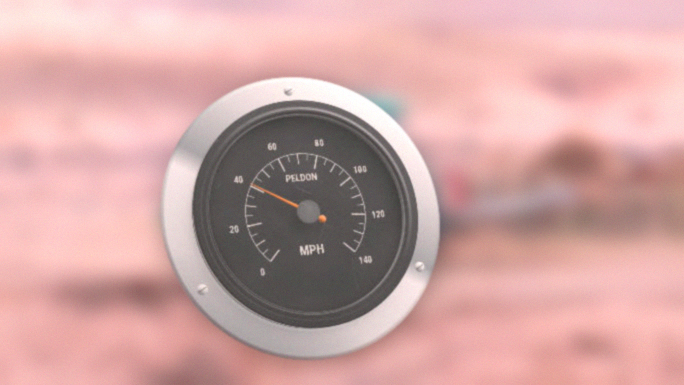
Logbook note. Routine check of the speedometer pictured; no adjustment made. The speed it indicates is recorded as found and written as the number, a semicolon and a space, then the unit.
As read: 40; mph
